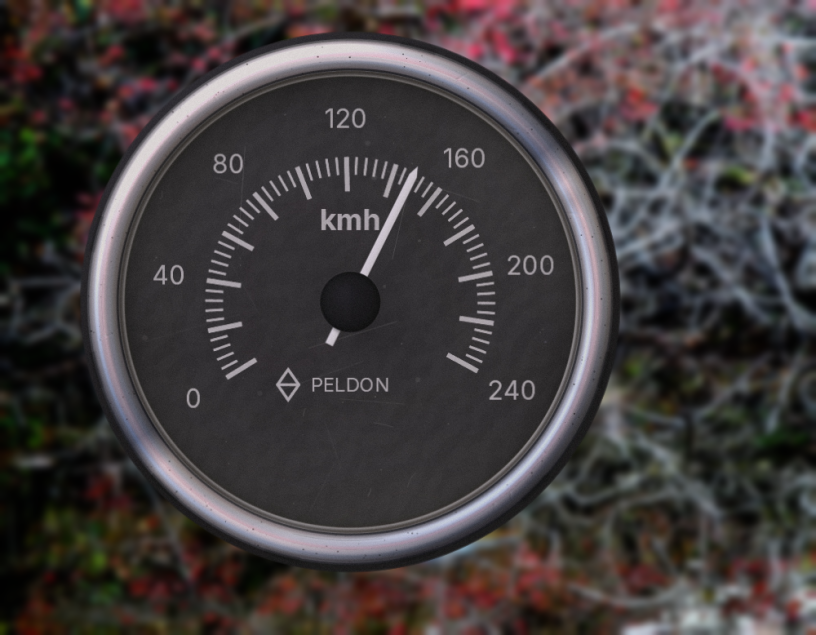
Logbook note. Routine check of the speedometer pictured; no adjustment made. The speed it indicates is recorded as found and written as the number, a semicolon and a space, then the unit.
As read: 148; km/h
